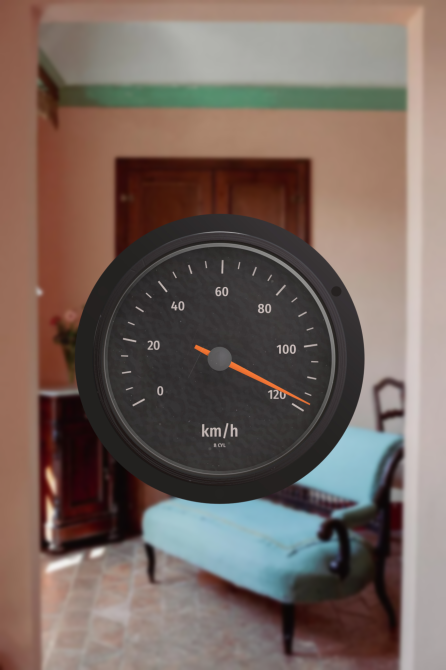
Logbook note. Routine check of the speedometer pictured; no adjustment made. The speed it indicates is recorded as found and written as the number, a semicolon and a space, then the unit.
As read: 117.5; km/h
